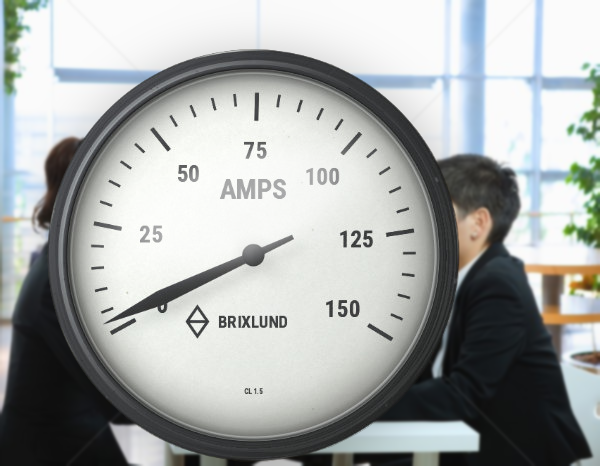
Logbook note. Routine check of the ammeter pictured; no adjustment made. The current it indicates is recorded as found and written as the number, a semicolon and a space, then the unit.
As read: 2.5; A
